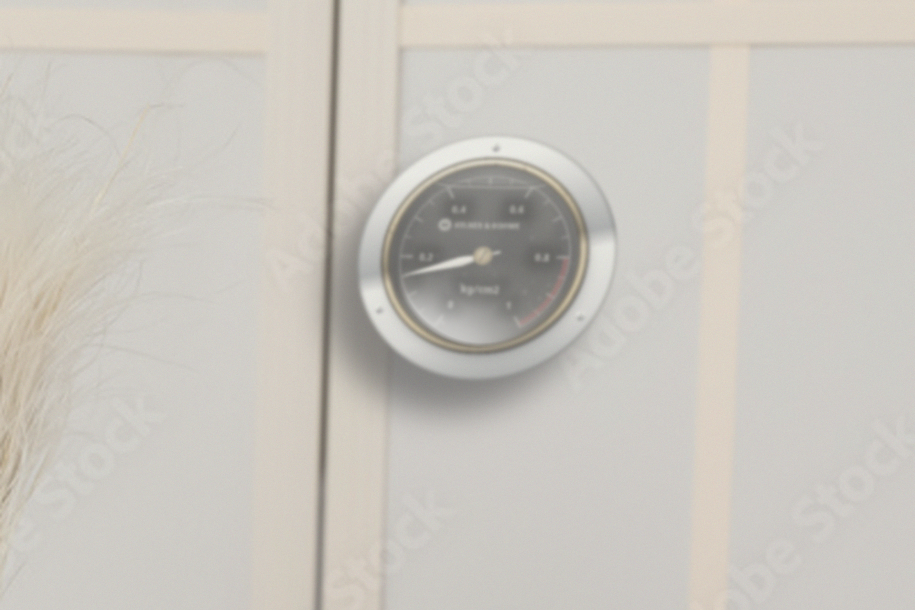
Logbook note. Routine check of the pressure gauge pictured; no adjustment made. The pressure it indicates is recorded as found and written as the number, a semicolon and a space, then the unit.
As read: 0.15; kg/cm²
